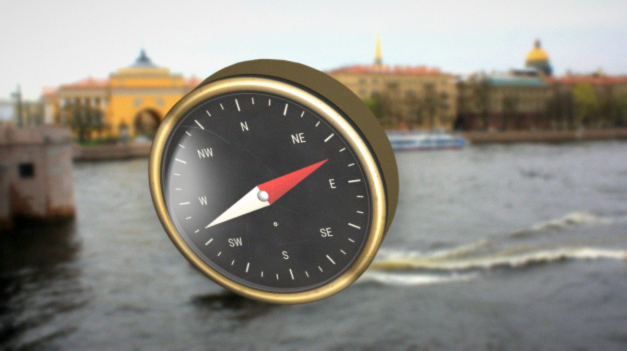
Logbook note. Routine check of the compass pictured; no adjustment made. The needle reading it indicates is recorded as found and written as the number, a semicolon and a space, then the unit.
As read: 70; °
